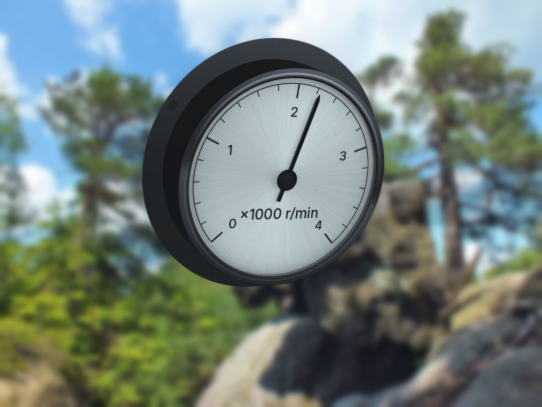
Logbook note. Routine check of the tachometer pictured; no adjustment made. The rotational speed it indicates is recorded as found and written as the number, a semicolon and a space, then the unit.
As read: 2200; rpm
